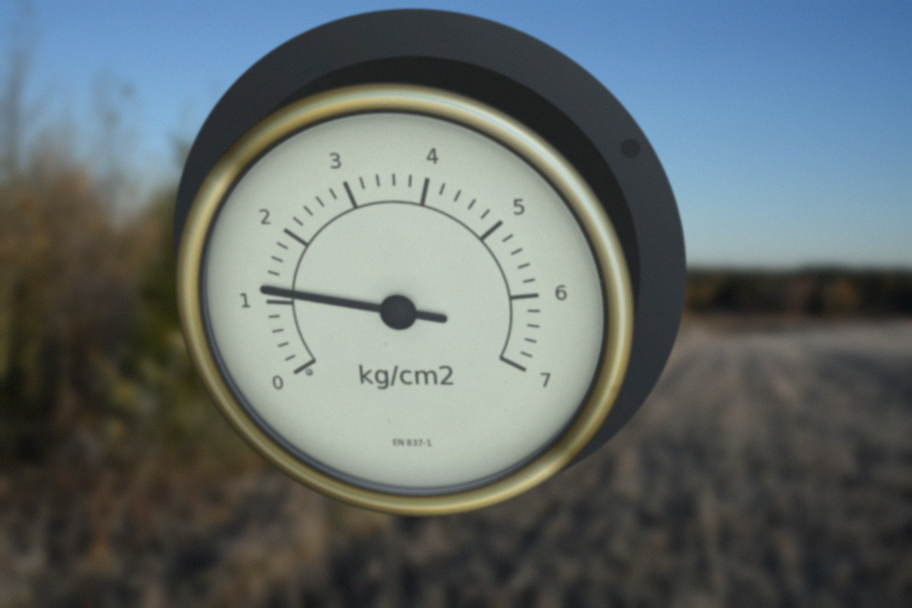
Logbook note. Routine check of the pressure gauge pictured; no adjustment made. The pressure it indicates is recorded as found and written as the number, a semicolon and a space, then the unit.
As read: 1.2; kg/cm²
